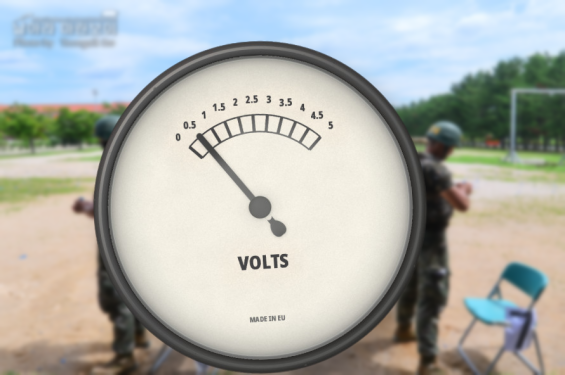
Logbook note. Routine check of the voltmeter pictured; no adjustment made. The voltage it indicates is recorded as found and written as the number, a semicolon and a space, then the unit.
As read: 0.5; V
